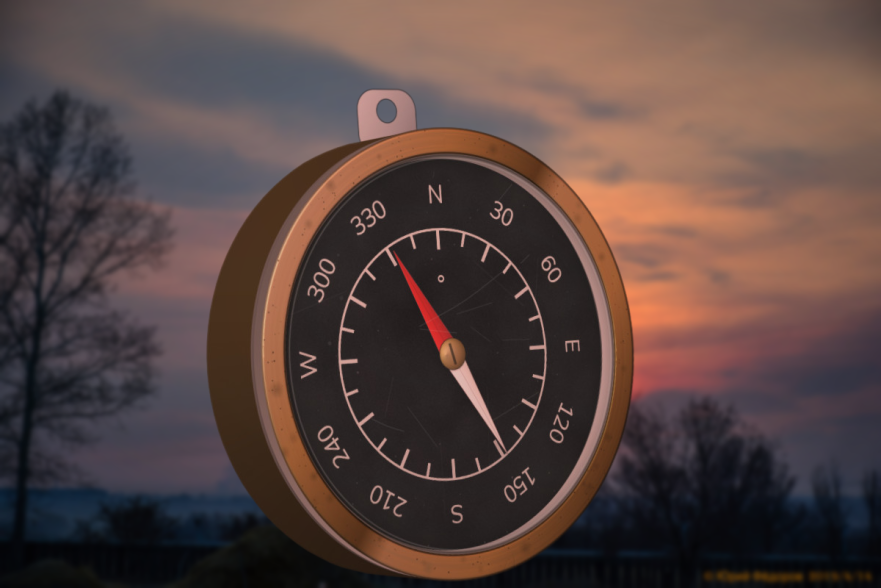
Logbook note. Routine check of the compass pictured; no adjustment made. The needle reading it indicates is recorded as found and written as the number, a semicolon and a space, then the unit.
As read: 330; °
